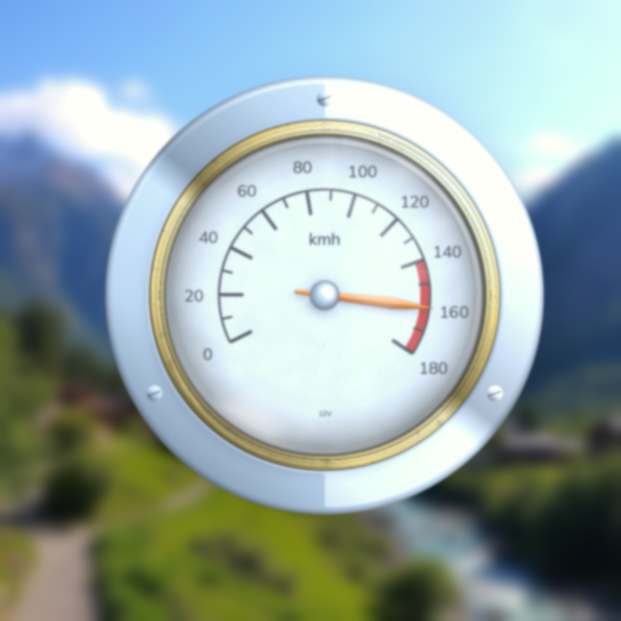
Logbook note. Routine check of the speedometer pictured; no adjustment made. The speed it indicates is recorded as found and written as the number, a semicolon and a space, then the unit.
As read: 160; km/h
